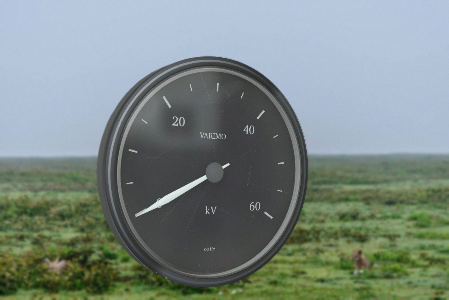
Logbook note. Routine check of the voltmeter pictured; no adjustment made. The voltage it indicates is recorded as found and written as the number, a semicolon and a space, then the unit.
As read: 0; kV
